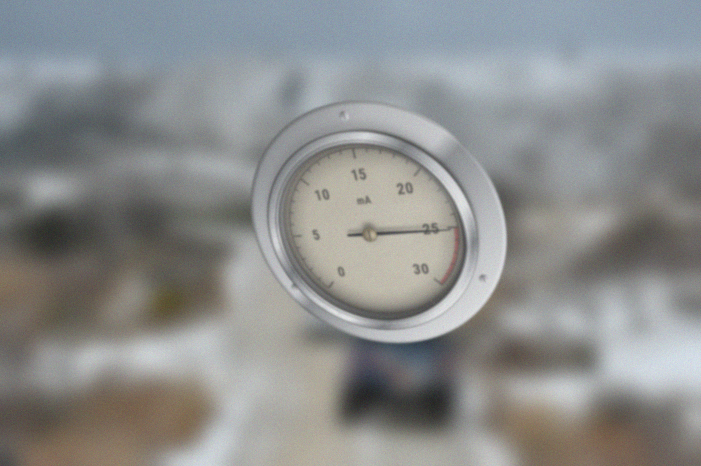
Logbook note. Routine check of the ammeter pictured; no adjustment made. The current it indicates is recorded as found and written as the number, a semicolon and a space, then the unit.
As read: 25; mA
